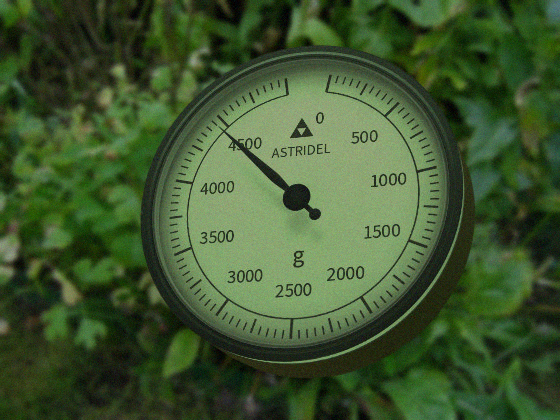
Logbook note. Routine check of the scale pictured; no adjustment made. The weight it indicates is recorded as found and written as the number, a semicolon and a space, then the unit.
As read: 4450; g
